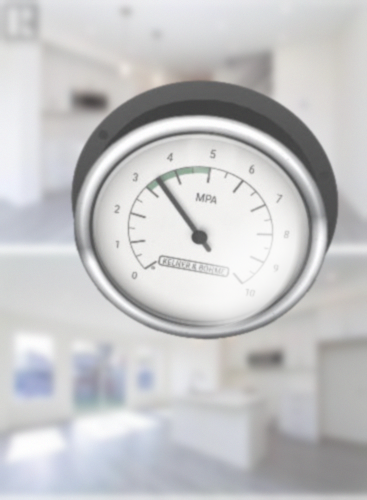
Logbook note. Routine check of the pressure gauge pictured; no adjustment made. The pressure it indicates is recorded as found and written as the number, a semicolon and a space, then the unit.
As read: 3.5; MPa
